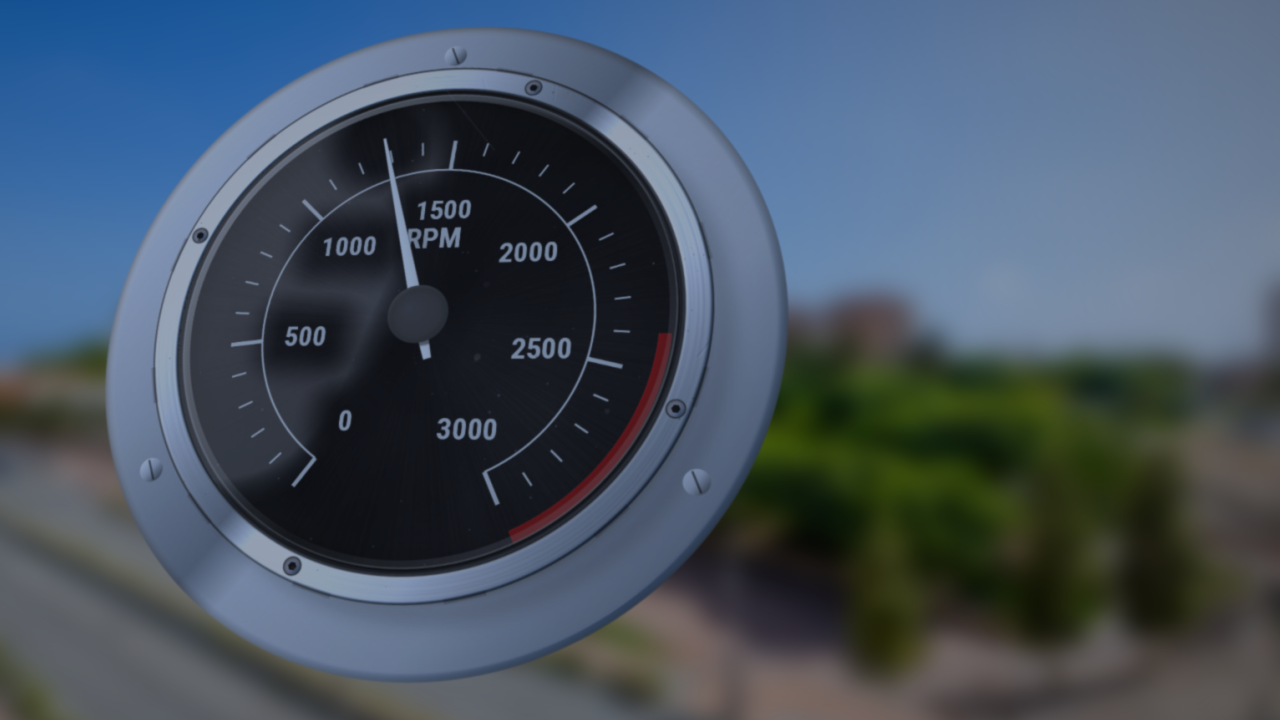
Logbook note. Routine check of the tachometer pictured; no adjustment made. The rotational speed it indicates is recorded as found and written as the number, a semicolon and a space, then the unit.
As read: 1300; rpm
